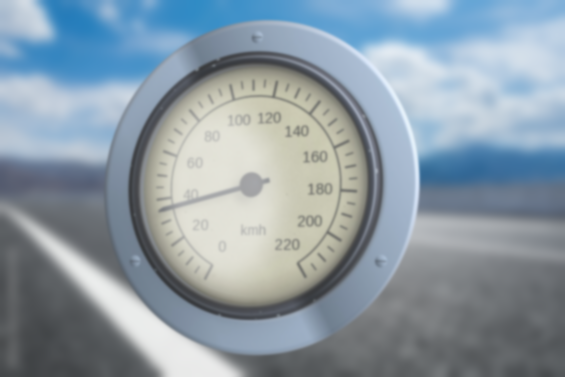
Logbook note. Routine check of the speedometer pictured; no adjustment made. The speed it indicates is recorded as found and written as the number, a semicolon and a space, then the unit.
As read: 35; km/h
